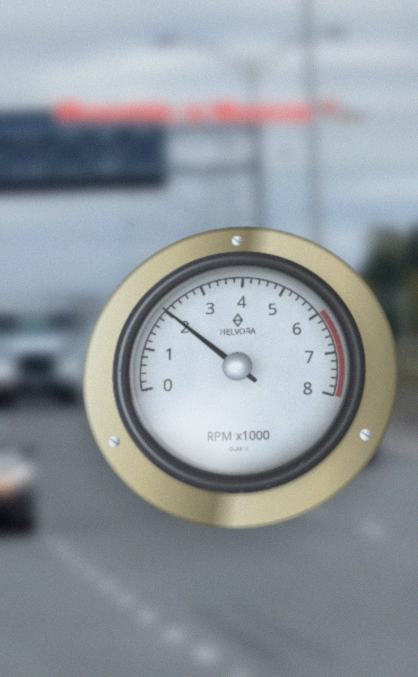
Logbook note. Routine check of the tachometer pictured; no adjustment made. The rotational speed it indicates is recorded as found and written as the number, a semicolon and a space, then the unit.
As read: 2000; rpm
